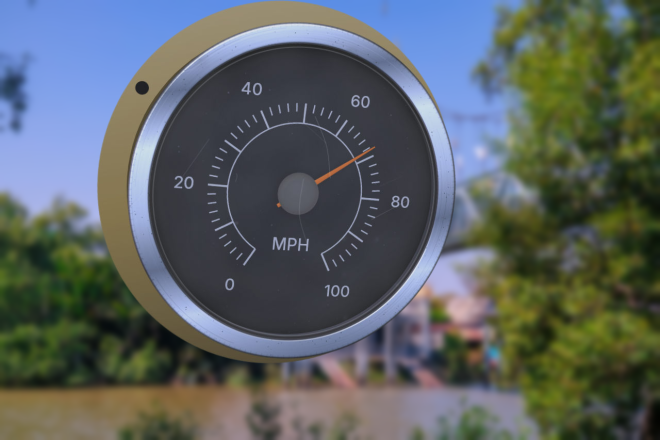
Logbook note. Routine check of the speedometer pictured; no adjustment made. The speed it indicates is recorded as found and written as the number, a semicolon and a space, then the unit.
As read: 68; mph
